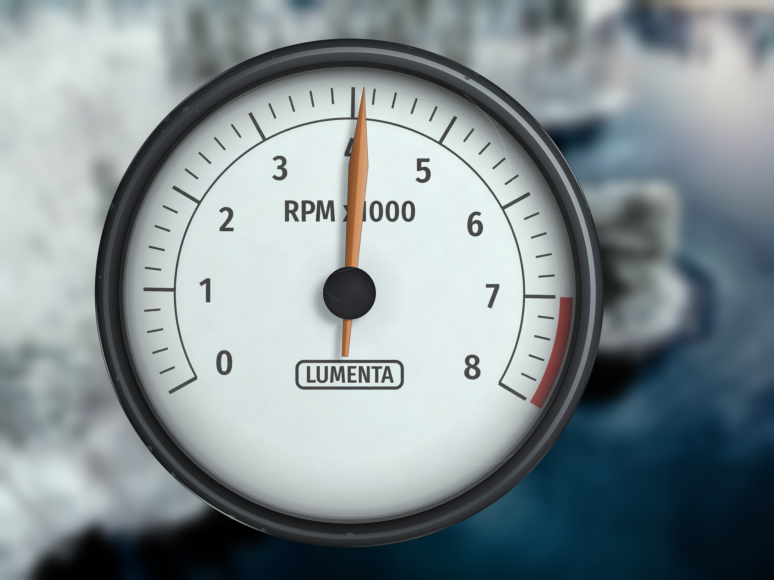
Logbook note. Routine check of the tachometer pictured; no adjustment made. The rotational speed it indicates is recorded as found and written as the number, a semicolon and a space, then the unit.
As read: 4100; rpm
